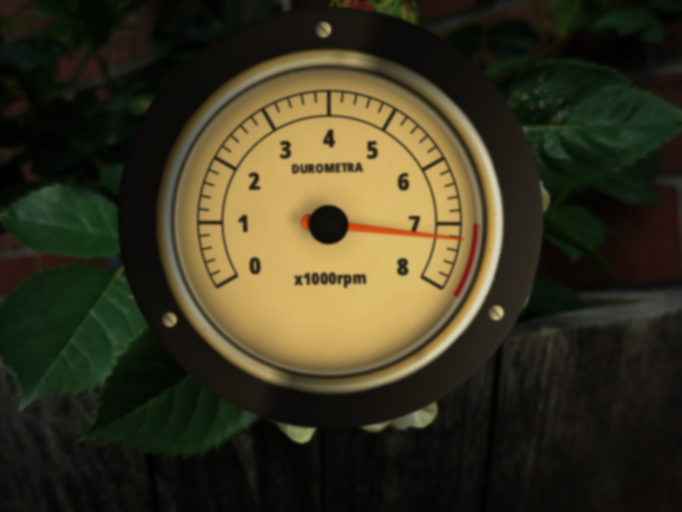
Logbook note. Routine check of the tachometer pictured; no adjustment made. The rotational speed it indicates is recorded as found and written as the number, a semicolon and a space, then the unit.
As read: 7200; rpm
